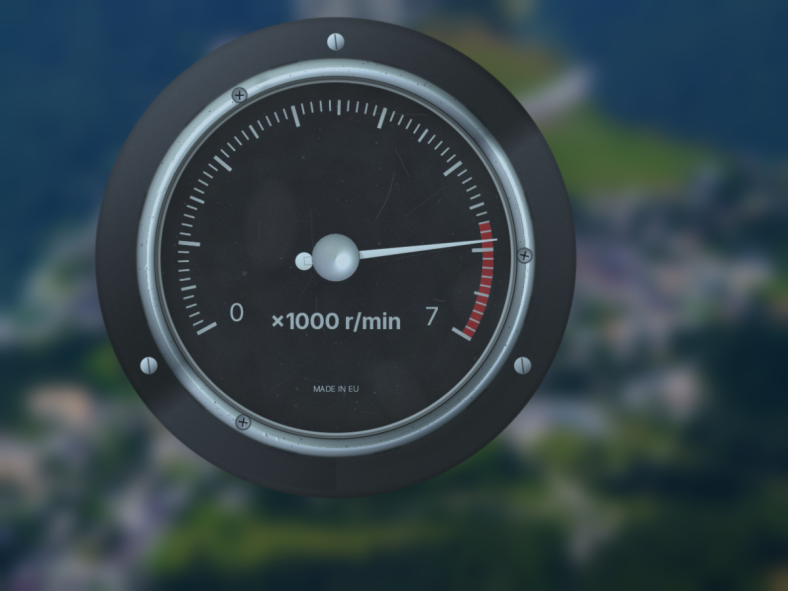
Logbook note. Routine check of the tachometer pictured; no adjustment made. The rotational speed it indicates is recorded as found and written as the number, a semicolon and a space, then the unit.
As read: 5900; rpm
